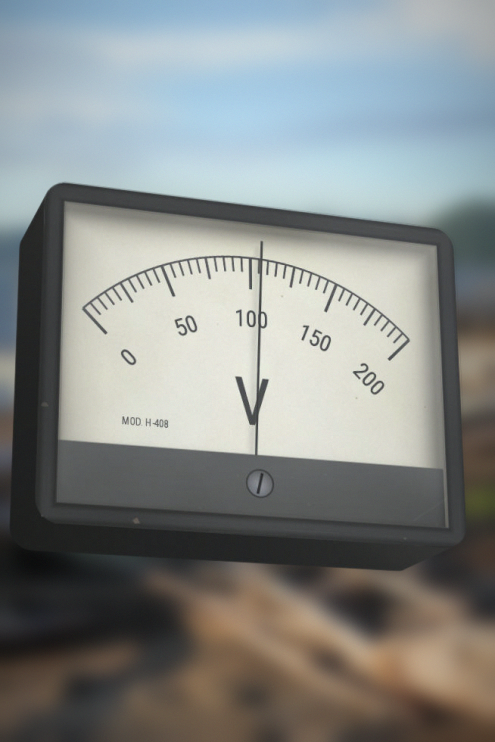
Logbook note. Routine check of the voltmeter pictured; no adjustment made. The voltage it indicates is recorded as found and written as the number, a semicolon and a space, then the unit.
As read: 105; V
